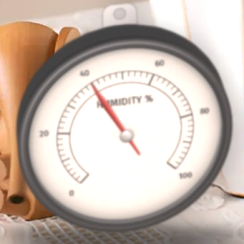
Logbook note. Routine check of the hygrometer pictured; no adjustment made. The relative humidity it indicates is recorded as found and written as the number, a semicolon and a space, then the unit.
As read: 40; %
